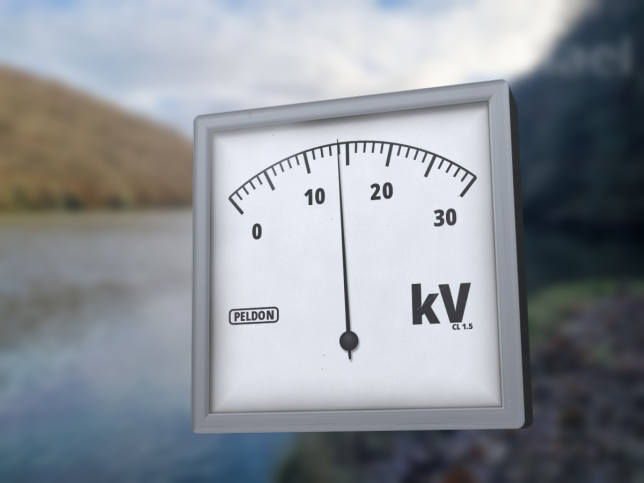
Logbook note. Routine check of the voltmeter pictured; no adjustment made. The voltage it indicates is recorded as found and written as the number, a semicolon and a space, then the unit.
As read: 14; kV
